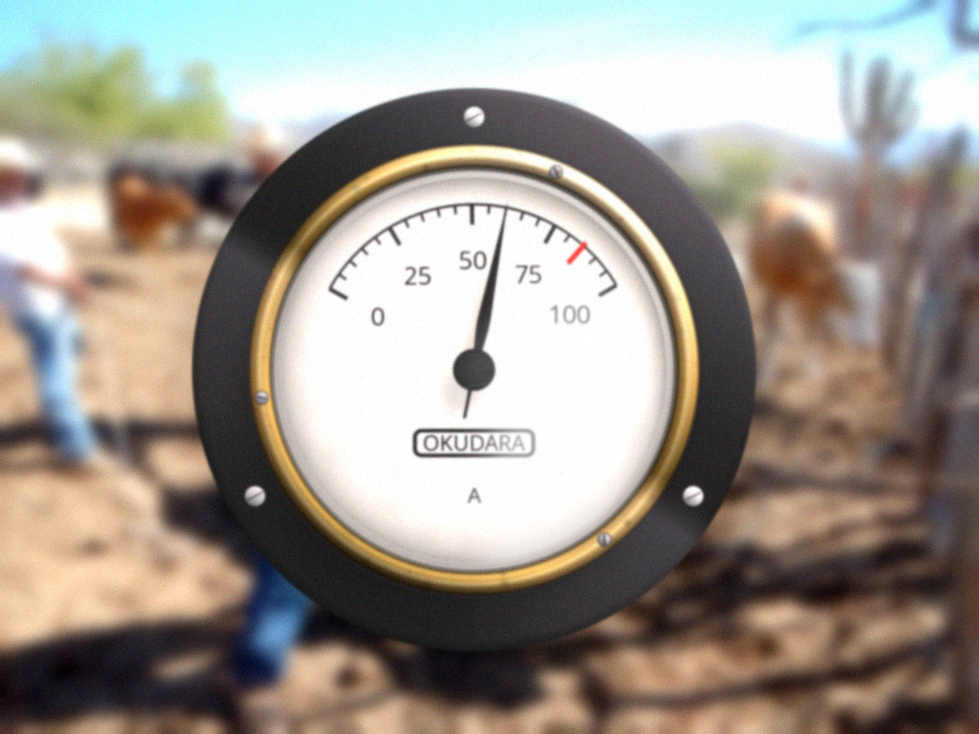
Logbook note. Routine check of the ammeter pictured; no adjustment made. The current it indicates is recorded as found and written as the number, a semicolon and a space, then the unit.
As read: 60; A
